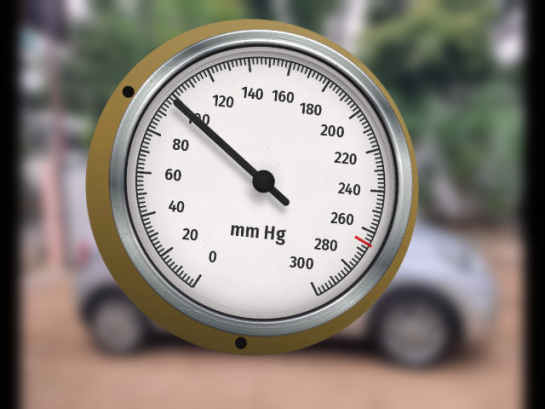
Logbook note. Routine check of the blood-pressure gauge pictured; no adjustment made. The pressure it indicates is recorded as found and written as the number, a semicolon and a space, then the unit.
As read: 98; mmHg
